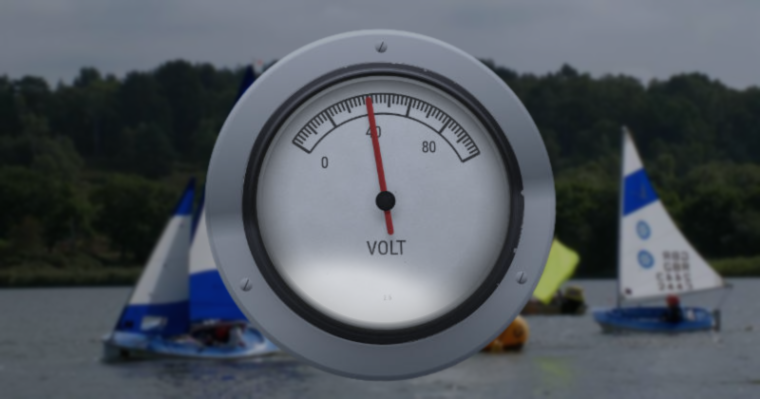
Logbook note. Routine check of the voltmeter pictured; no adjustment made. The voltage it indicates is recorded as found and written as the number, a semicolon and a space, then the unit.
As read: 40; V
